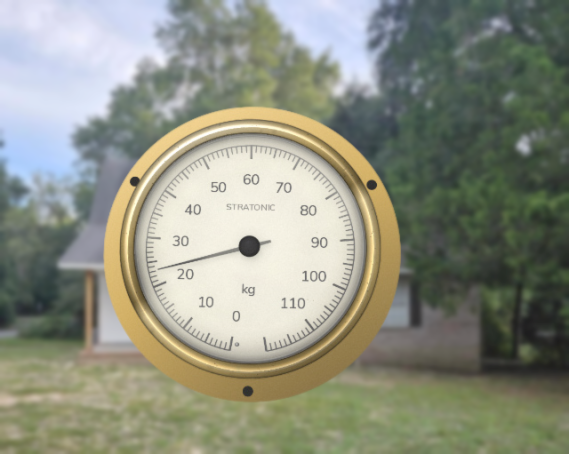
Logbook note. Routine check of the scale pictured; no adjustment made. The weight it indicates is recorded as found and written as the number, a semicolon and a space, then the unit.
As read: 23; kg
